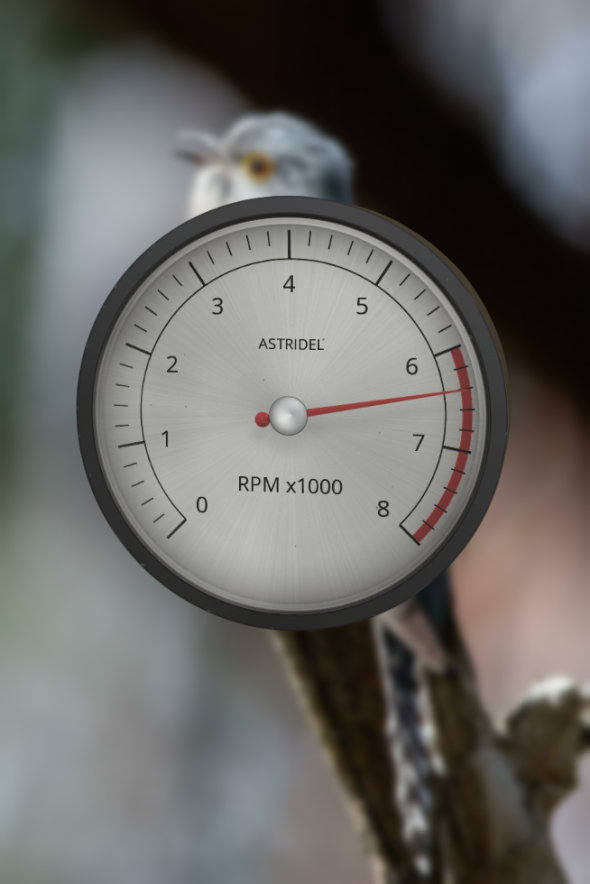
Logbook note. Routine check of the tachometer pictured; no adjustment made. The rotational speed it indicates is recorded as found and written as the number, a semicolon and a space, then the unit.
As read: 6400; rpm
